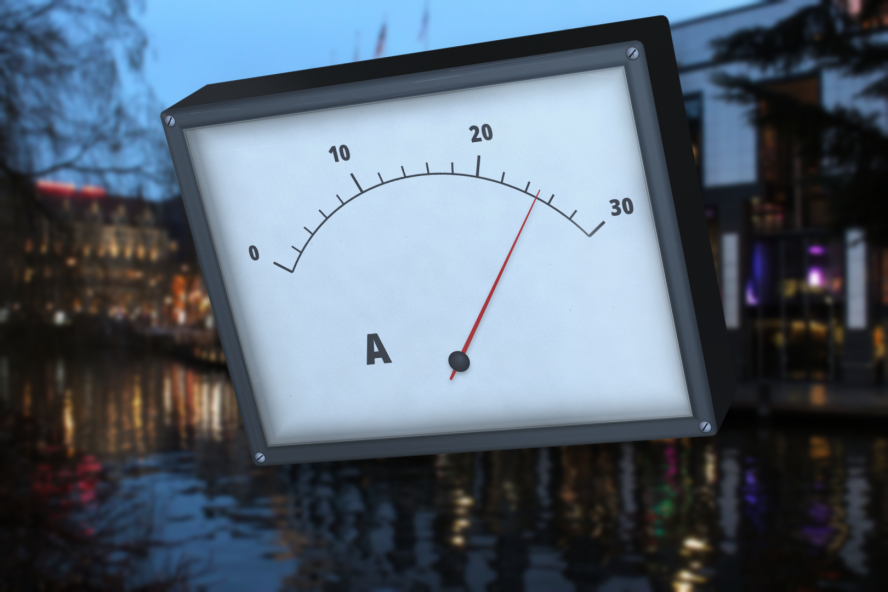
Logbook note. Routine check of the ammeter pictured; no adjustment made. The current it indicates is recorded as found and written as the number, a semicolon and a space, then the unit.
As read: 25; A
